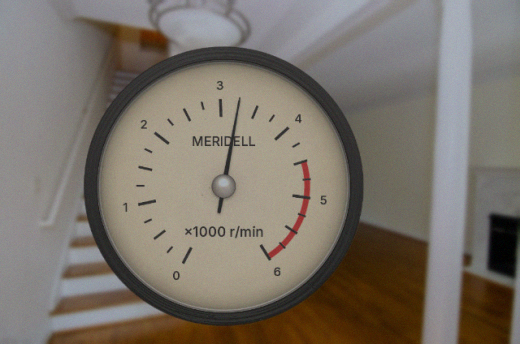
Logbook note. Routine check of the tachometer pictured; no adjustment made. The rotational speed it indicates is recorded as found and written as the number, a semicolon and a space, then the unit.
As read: 3250; rpm
